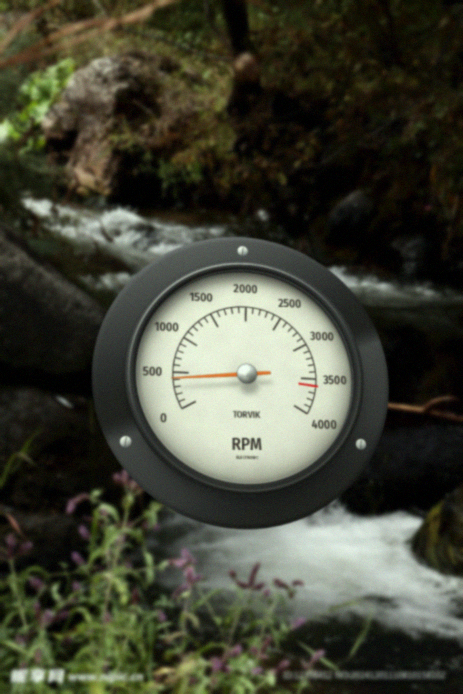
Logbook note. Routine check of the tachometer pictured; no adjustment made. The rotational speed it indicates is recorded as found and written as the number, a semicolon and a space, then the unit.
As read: 400; rpm
